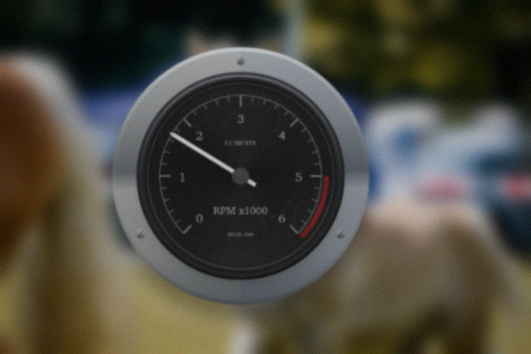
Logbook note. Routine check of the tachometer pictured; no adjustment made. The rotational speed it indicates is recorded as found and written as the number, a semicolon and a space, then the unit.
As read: 1700; rpm
